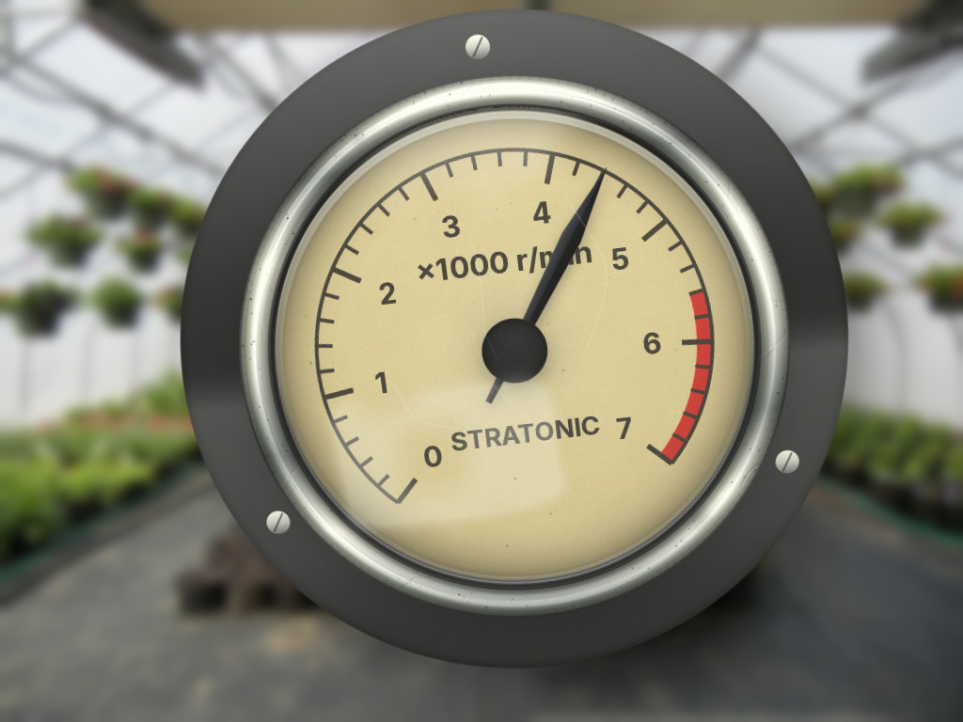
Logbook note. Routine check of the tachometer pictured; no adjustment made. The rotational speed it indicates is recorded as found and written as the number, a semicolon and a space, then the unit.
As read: 4400; rpm
